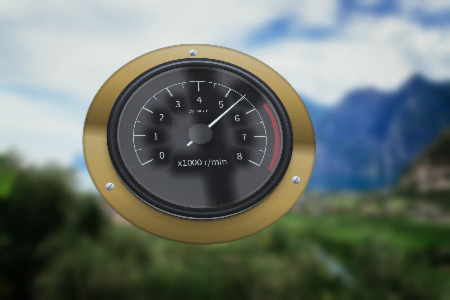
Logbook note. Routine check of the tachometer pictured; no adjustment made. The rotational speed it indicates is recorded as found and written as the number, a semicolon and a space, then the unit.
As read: 5500; rpm
